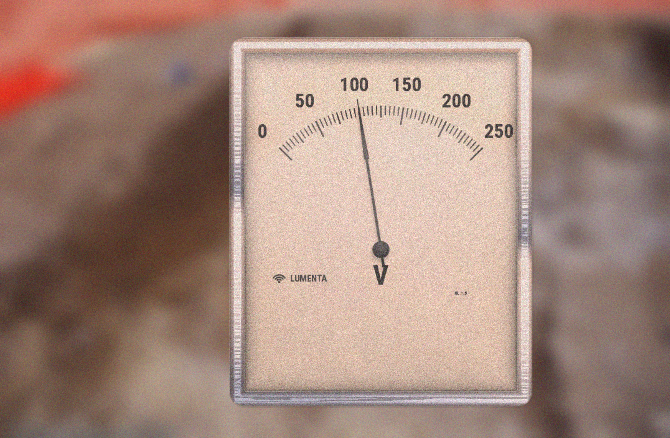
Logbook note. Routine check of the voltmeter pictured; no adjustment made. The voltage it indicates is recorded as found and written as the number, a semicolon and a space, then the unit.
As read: 100; V
